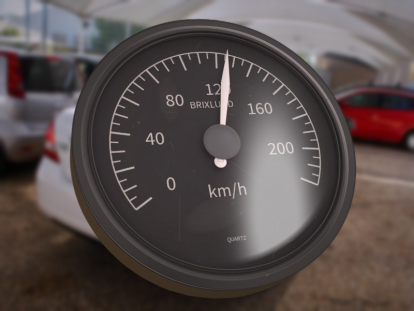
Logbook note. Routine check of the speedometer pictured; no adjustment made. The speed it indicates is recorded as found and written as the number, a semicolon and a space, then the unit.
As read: 125; km/h
